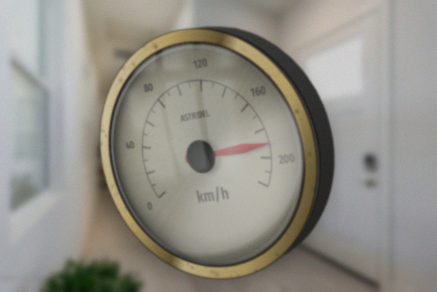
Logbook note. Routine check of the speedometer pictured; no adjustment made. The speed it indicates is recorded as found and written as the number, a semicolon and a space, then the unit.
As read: 190; km/h
